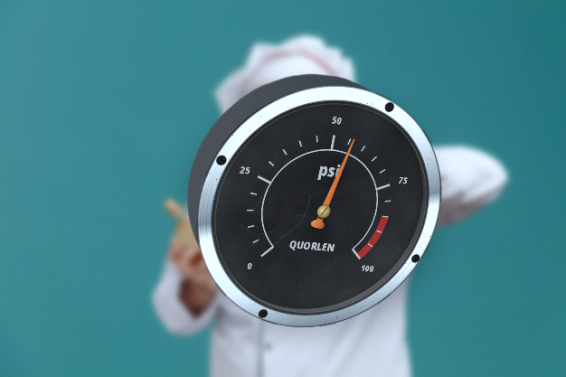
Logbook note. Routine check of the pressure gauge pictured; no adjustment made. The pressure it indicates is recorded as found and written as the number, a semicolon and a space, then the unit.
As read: 55; psi
